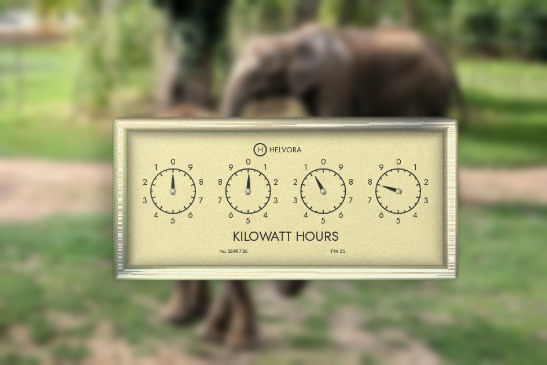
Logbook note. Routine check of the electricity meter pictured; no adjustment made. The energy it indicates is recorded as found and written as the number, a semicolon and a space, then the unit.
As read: 8; kWh
